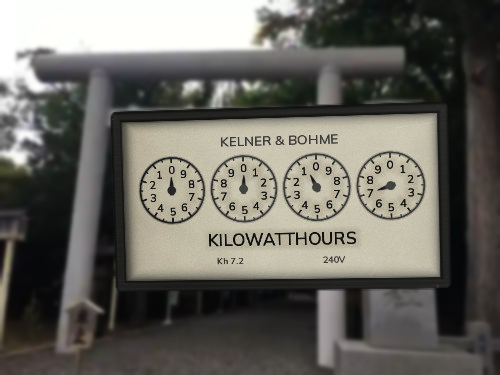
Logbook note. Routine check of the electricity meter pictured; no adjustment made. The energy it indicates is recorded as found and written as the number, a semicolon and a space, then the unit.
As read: 7; kWh
